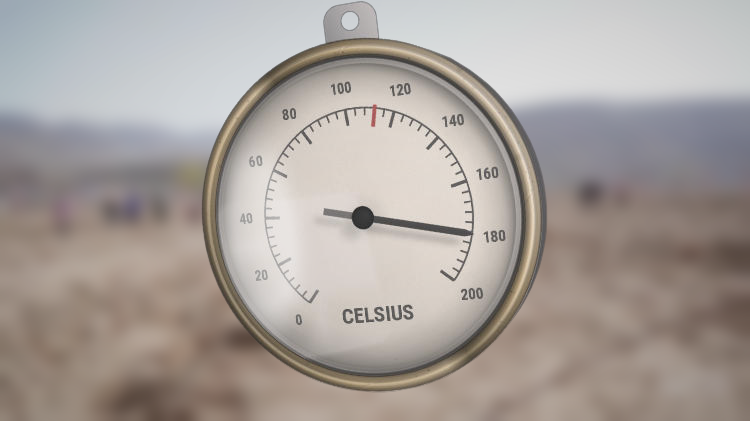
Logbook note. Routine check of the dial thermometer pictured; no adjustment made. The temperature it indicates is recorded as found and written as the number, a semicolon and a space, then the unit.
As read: 180; °C
